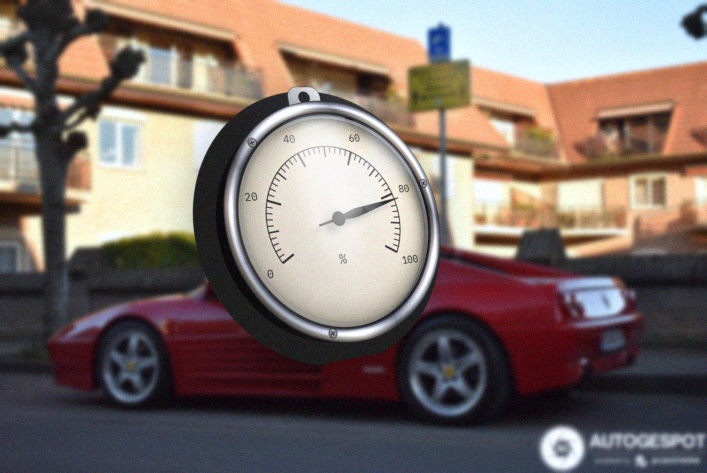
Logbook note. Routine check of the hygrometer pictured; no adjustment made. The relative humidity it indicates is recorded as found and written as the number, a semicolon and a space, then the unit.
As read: 82; %
